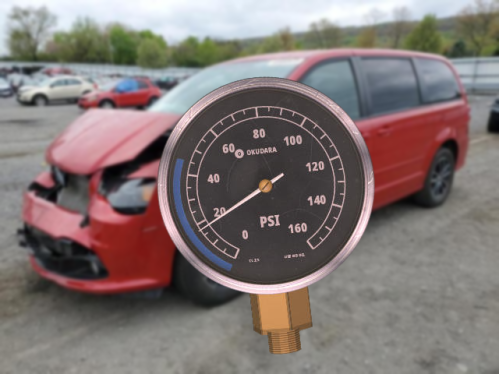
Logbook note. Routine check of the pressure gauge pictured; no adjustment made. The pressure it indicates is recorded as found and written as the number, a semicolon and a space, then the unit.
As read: 17.5; psi
